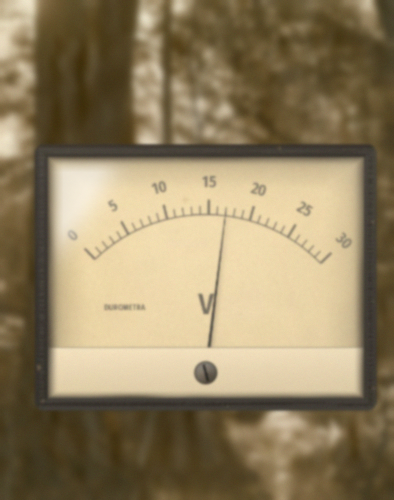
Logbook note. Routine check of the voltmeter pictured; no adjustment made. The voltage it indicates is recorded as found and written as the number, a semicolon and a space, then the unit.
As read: 17; V
